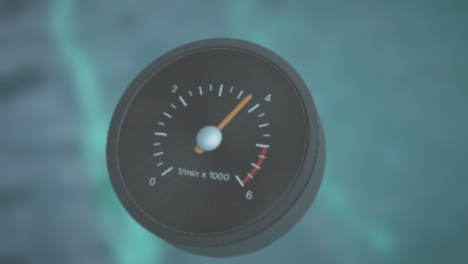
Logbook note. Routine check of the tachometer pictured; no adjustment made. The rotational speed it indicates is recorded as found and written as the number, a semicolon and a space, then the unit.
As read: 3750; rpm
